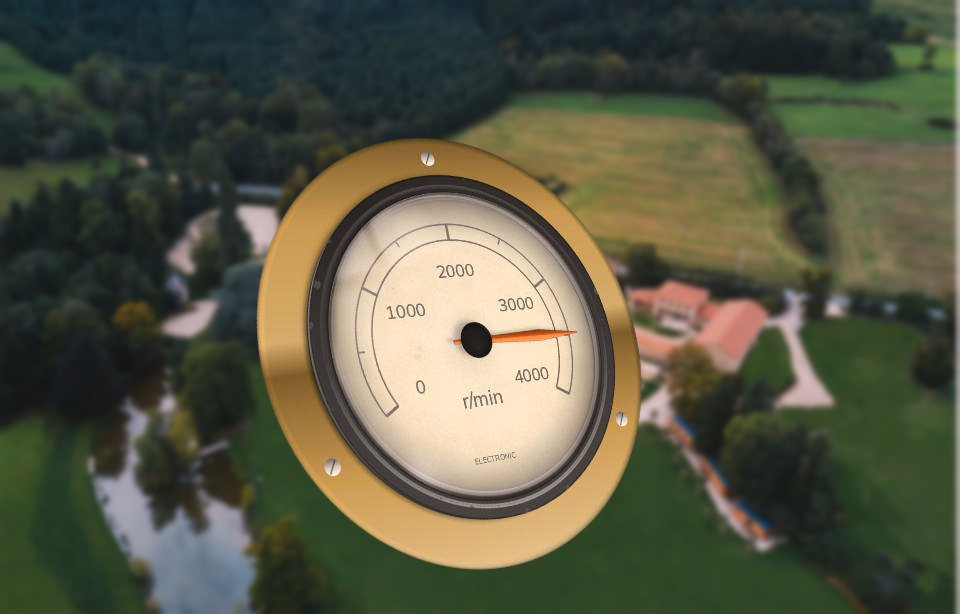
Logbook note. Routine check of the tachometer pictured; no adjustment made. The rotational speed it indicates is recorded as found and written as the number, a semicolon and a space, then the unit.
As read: 3500; rpm
